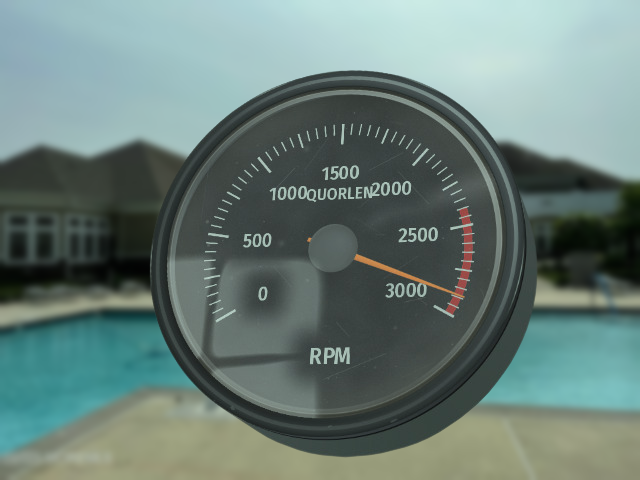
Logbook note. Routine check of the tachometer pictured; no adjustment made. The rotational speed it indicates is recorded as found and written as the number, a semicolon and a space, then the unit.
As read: 2900; rpm
